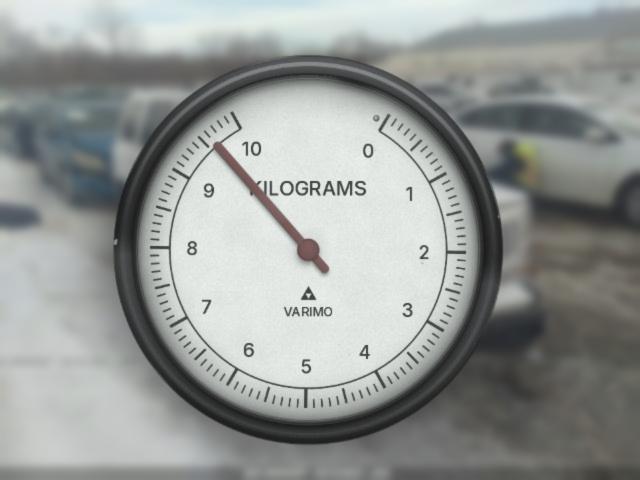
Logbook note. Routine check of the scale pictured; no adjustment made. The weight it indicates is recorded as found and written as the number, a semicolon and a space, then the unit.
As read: 9.6; kg
